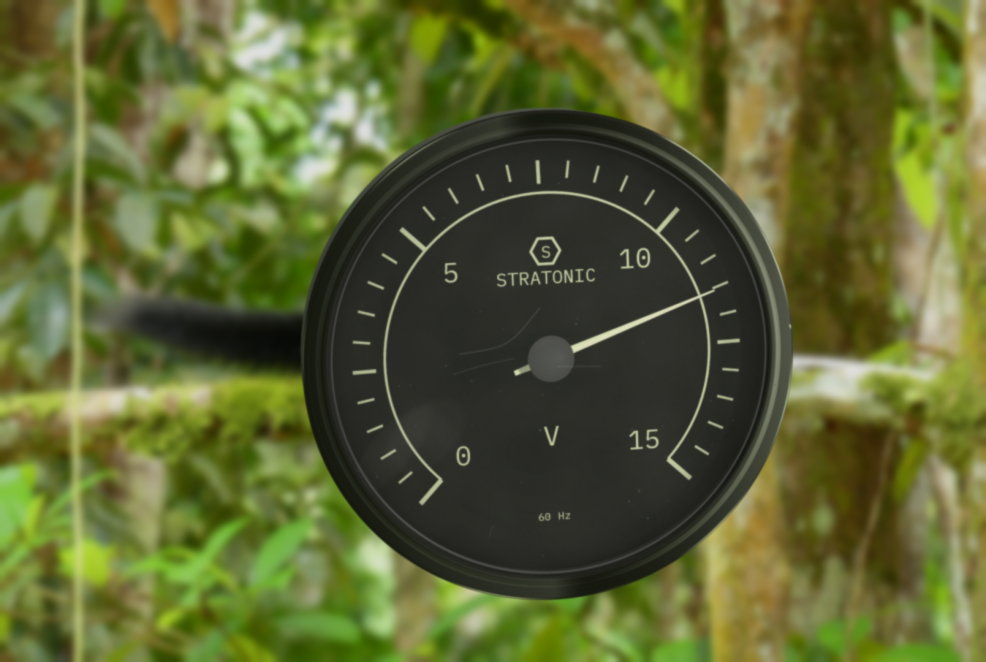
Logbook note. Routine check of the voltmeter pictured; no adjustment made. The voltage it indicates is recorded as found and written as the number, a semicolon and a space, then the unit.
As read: 11.5; V
